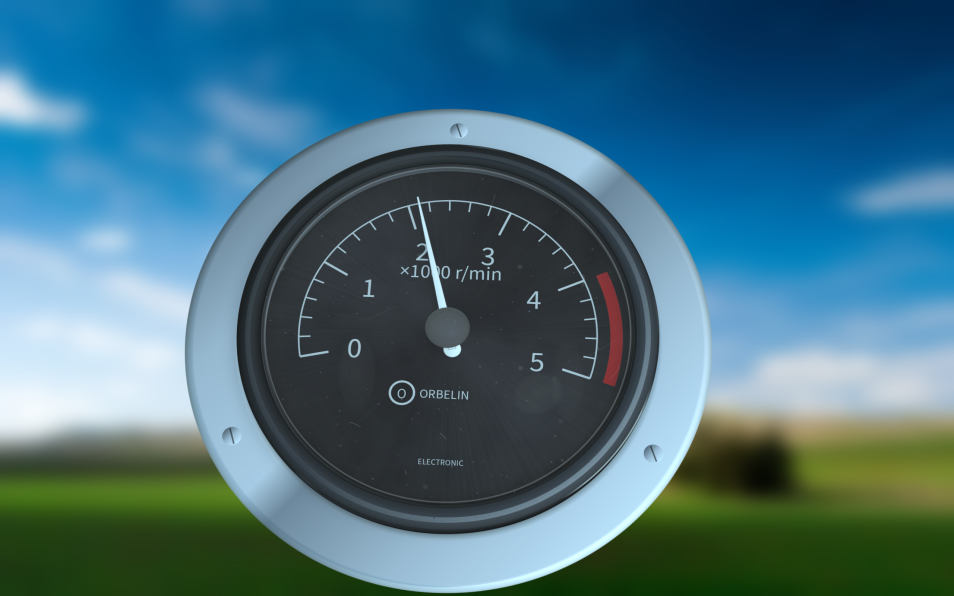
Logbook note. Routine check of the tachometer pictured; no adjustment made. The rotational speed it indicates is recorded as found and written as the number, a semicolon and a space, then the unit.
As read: 2100; rpm
